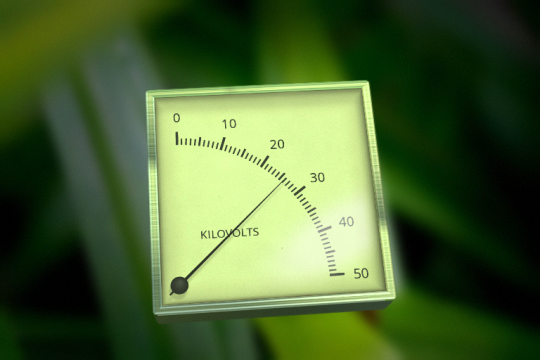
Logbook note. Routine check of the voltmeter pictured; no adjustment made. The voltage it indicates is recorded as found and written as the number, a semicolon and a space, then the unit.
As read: 26; kV
